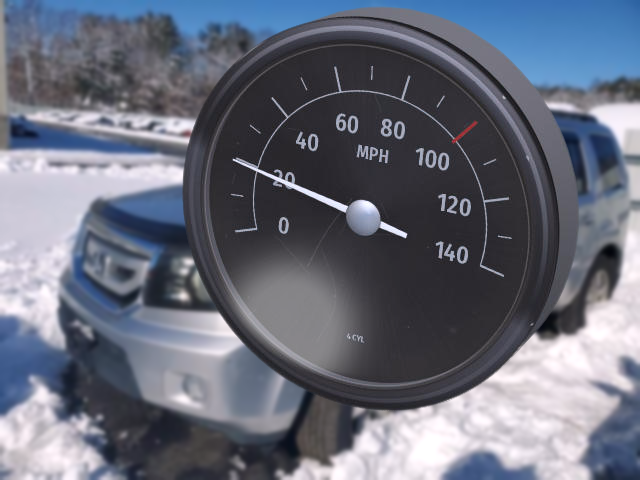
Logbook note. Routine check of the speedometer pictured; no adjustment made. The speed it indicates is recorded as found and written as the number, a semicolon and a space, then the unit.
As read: 20; mph
